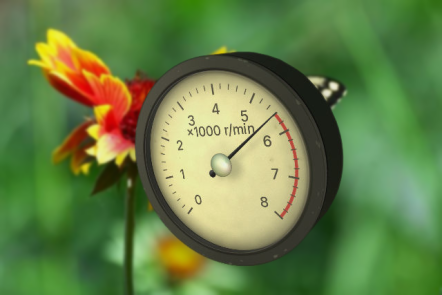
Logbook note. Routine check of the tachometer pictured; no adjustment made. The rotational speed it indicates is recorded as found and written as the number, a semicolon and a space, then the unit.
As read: 5600; rpm
